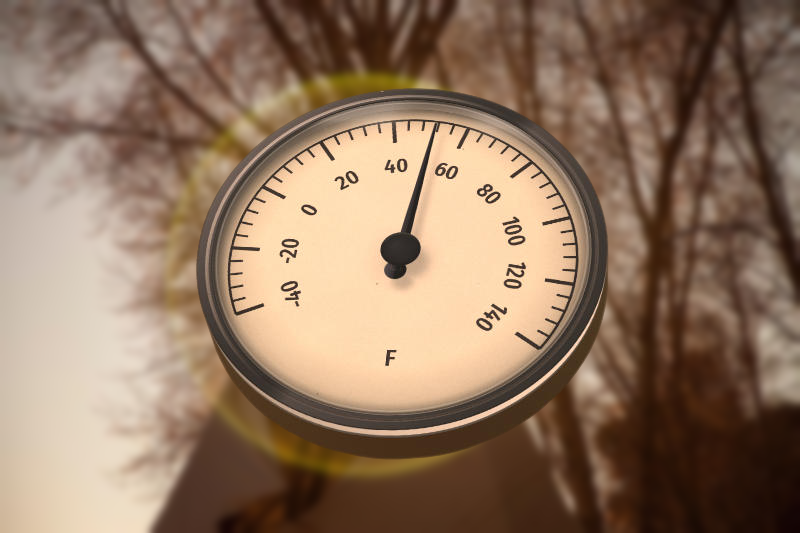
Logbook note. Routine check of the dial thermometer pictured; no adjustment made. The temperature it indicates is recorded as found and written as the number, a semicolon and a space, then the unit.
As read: 52; °F
